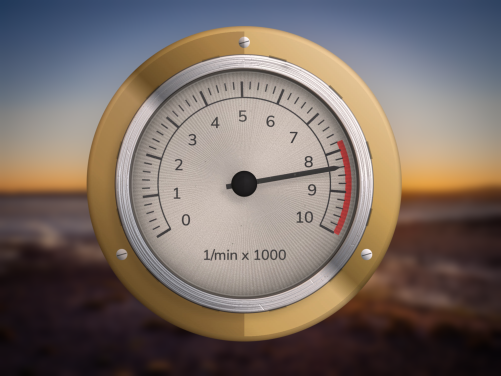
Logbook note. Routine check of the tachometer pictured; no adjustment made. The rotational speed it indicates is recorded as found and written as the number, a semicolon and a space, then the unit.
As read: 8400; rpm
